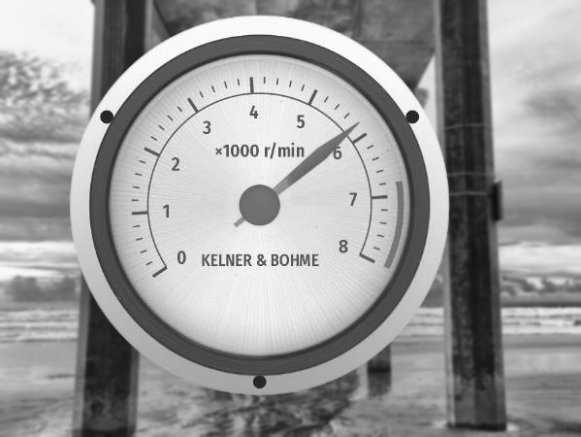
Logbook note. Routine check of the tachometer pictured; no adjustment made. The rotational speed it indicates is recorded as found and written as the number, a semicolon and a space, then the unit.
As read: 5800; rpm
